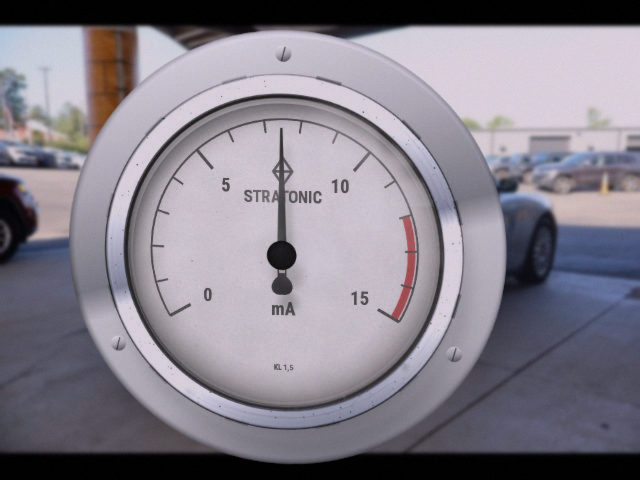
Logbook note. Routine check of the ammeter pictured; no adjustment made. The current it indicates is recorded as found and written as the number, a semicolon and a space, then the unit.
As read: 7.5; mA
